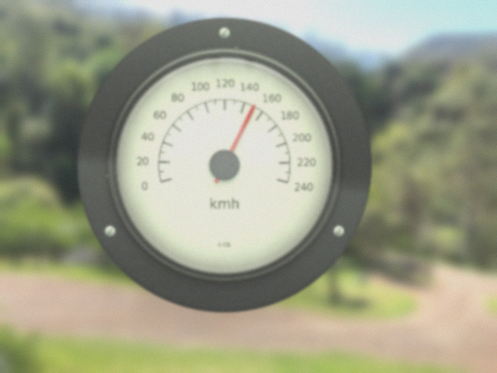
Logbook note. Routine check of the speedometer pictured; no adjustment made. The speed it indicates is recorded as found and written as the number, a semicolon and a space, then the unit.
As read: 150; km/h
